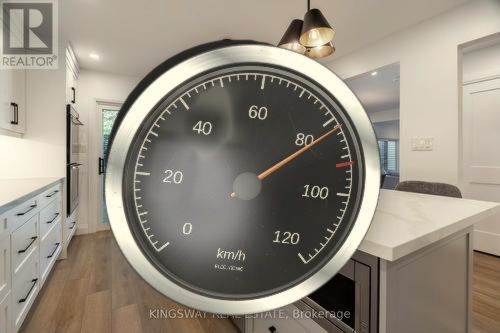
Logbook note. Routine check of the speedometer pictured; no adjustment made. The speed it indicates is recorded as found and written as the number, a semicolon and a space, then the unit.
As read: 82; km/h
